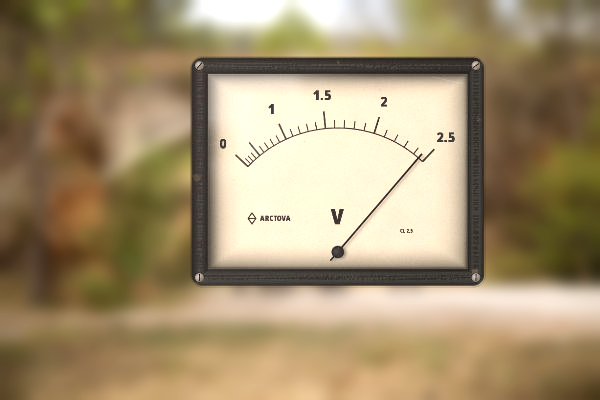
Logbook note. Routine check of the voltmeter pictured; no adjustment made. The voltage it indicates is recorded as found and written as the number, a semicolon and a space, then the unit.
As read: 2.45; V
